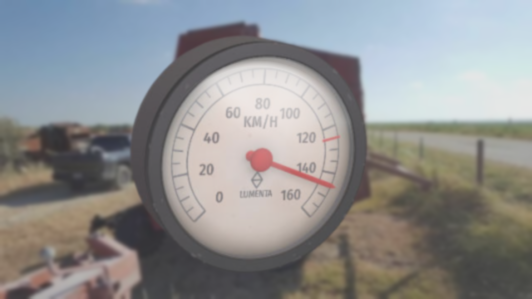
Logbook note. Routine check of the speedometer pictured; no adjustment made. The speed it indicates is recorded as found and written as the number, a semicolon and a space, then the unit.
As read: 145; km/h
